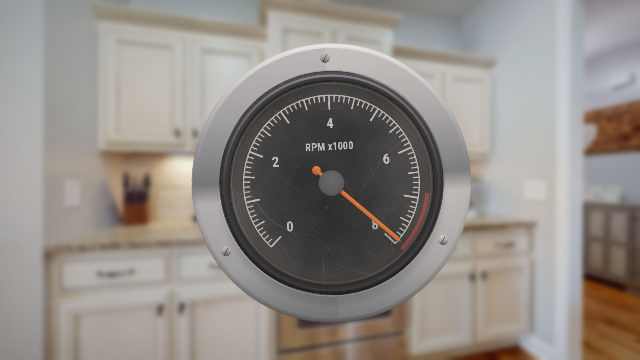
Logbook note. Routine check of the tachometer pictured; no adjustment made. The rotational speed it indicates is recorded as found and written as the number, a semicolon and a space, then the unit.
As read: 7900; rpm
